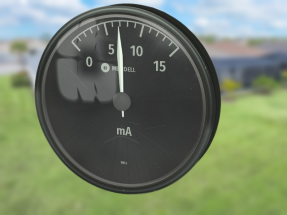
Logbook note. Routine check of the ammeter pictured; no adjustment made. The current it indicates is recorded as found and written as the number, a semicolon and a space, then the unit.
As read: 7; mA
